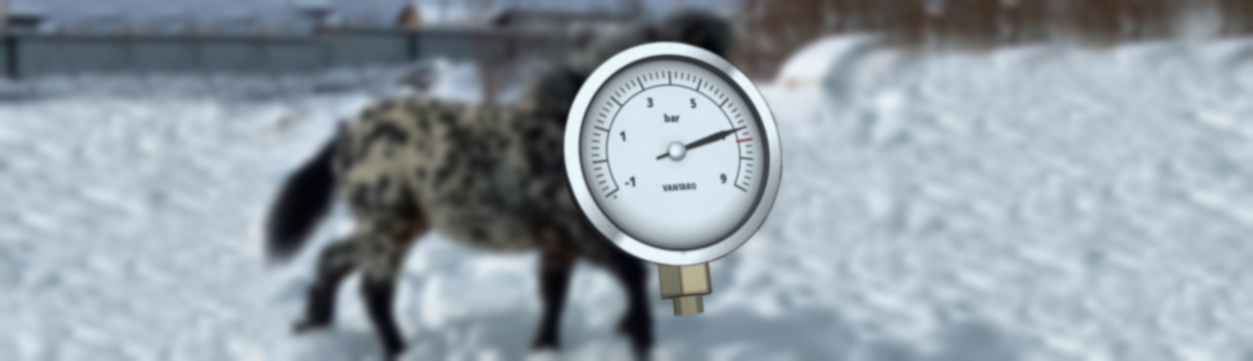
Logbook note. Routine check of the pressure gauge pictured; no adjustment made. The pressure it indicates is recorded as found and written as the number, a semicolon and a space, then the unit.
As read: 7; bar
